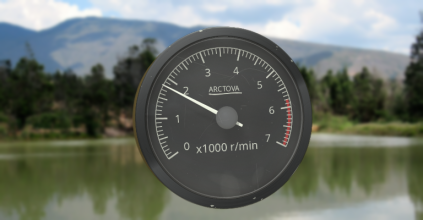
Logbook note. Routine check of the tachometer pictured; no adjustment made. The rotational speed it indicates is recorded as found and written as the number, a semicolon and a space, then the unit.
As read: 1800; rpm
